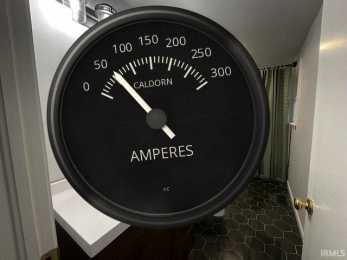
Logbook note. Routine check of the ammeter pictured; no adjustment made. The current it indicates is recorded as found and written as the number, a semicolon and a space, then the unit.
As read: 60; A
